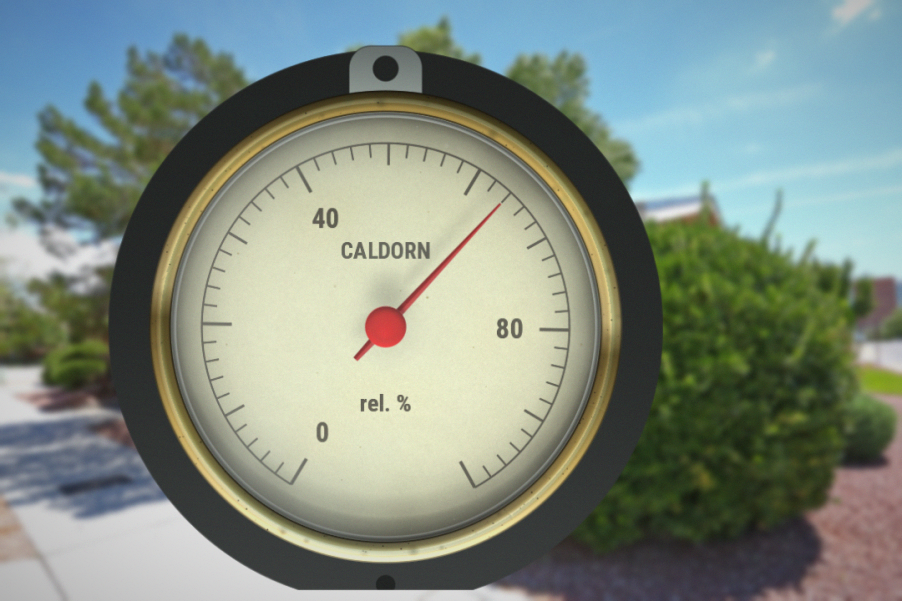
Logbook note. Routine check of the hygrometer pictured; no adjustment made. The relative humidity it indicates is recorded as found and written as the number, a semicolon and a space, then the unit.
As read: 64; %
